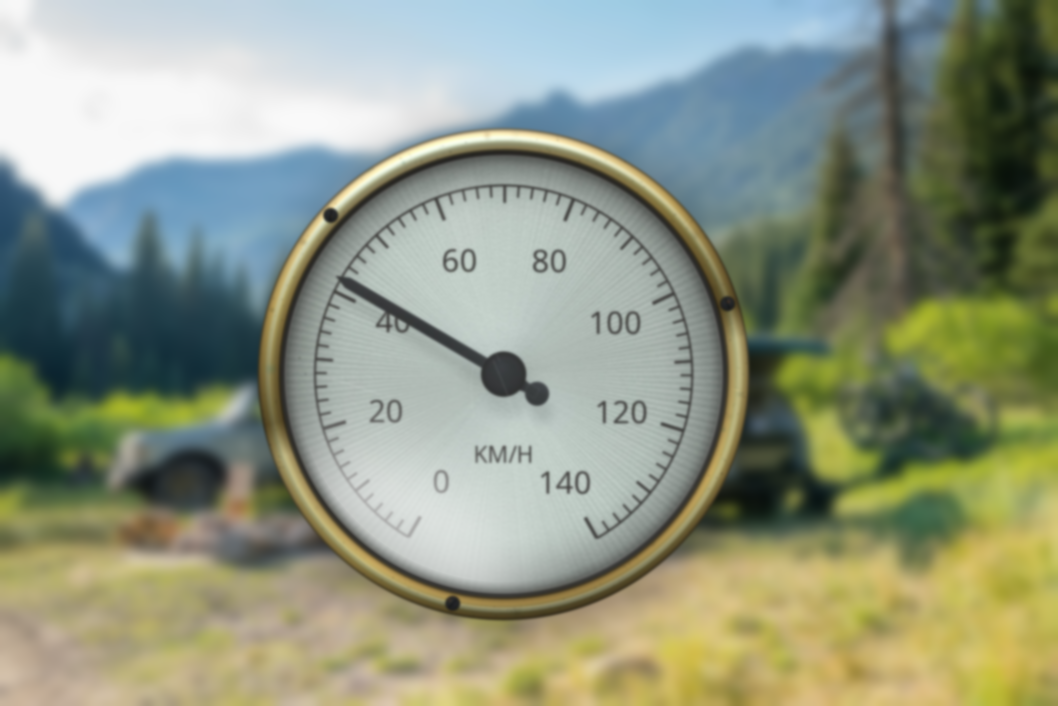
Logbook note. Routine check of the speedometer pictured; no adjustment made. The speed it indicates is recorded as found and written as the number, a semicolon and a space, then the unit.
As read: 42; km/h
